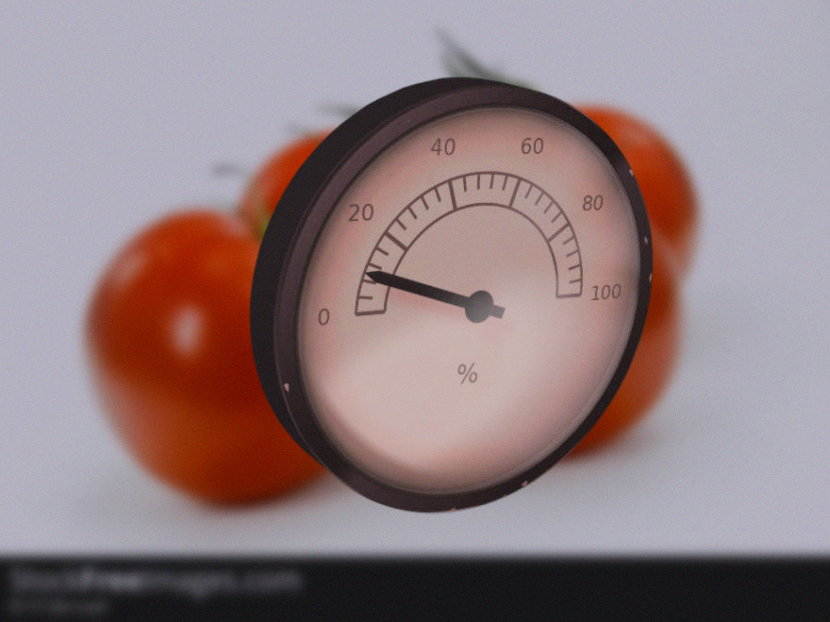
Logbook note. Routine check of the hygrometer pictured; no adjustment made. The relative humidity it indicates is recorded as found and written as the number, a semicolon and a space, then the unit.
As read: 10; %
